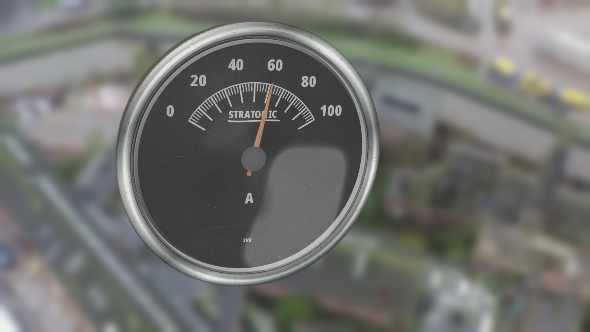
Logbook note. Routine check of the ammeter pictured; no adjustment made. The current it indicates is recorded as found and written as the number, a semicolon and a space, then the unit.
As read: 60; A
